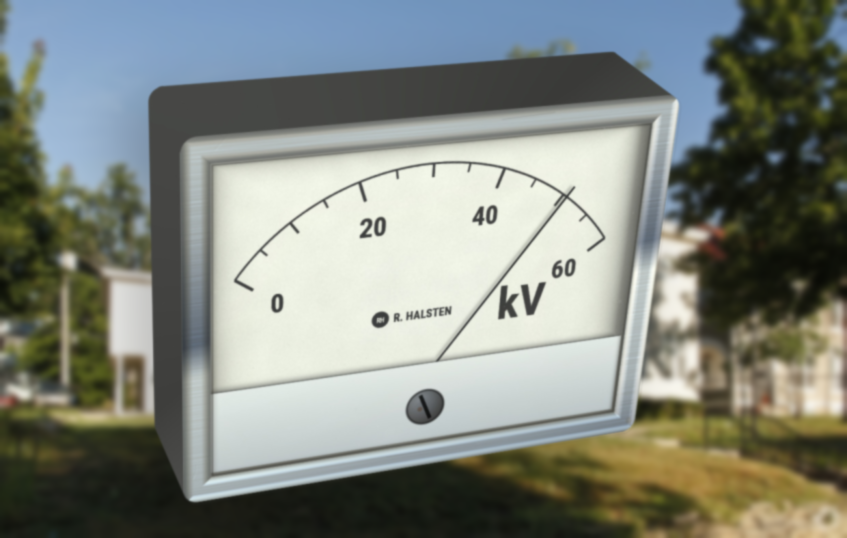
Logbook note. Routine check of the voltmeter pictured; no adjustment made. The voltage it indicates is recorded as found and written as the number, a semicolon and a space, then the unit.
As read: 50; kV
